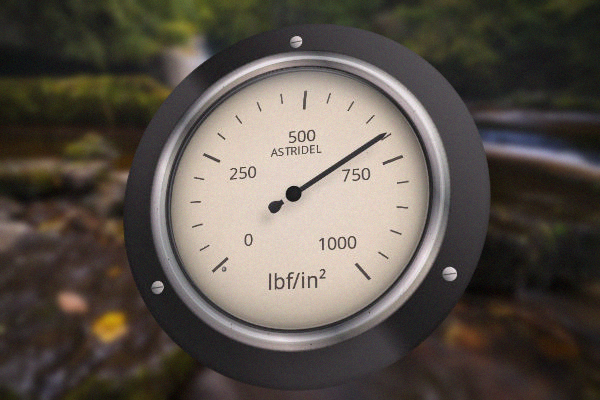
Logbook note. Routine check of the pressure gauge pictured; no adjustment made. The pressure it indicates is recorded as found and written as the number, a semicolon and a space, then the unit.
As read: 700; psi
